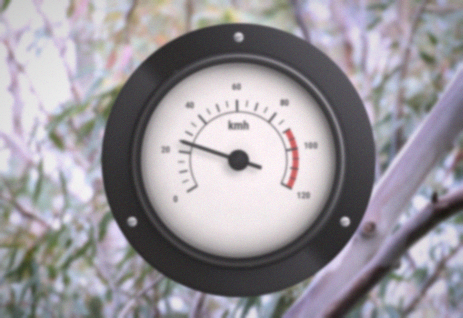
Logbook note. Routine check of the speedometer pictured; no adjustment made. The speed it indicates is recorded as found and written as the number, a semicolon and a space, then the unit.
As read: 25; km/h
